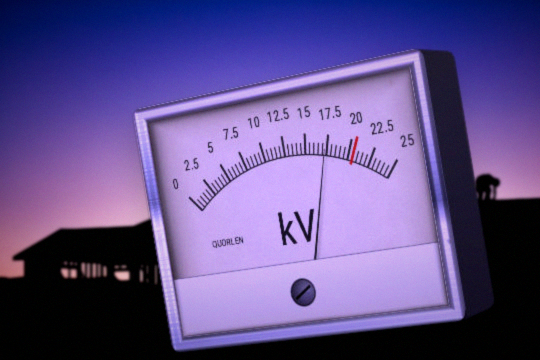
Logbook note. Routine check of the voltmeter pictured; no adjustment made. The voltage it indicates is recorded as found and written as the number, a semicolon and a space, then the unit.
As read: 17.5; kV
